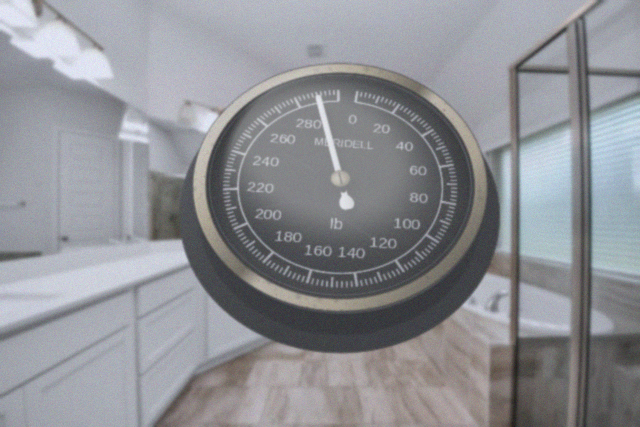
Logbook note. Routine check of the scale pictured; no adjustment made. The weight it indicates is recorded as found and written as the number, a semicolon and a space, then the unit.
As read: 290; lb
